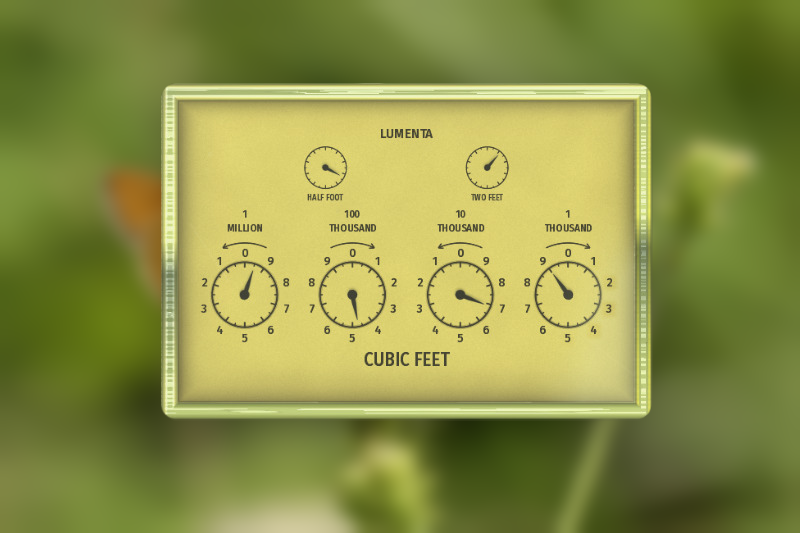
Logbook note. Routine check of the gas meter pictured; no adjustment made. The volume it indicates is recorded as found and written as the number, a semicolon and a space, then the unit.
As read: 946900; ft³
